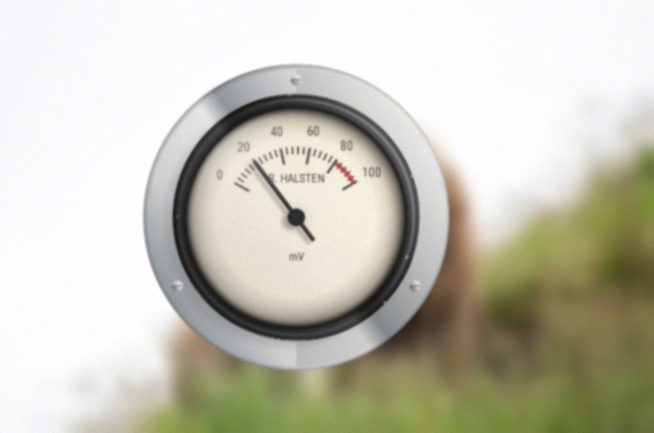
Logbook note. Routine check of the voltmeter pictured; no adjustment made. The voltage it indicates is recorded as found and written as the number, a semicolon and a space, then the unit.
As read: 20; mV
